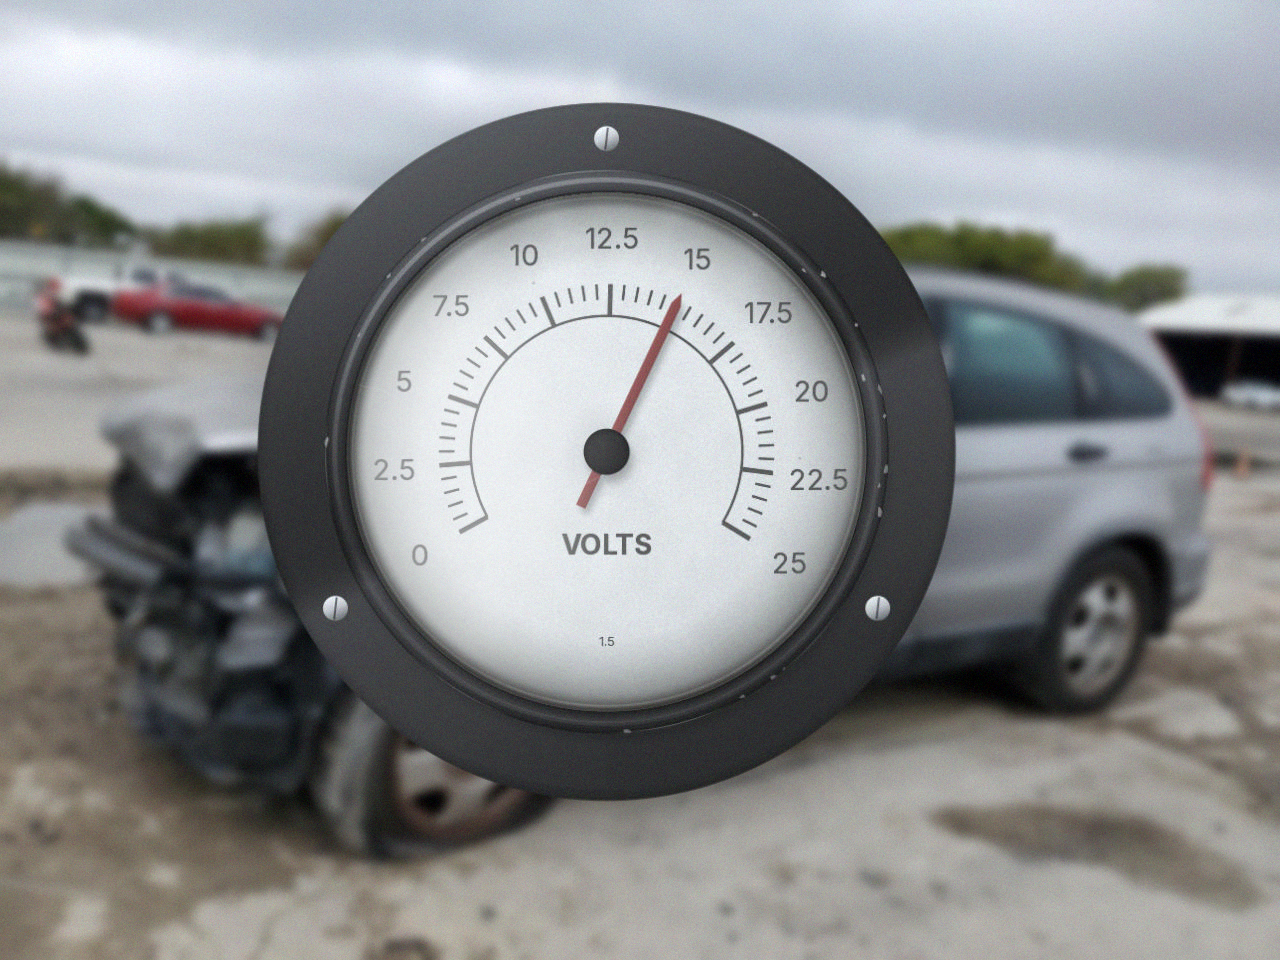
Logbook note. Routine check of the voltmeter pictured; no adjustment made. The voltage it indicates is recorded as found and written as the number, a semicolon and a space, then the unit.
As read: 15; V
